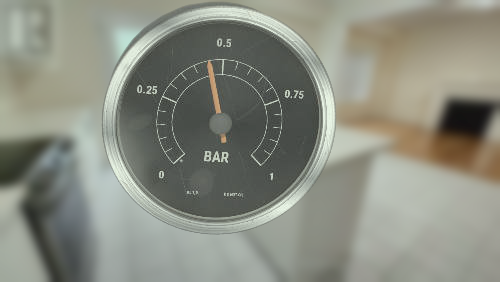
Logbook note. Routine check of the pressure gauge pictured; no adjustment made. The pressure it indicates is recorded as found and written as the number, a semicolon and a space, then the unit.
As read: 0.45; bar
